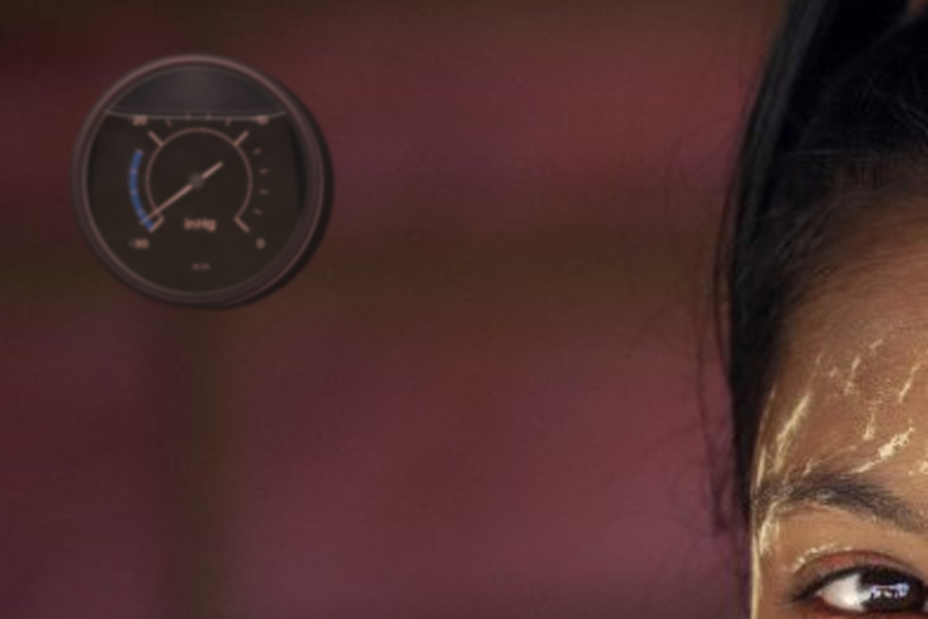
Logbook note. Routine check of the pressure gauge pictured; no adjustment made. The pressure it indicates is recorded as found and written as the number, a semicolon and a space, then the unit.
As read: -29; inHg
